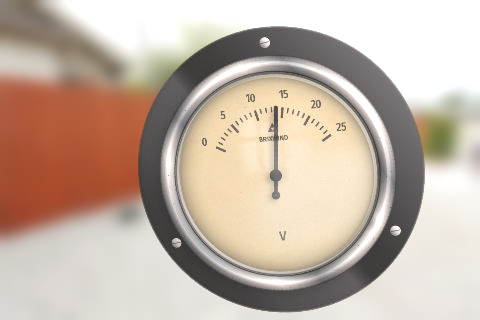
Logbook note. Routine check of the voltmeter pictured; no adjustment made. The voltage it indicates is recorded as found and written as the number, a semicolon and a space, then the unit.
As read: 14; V
